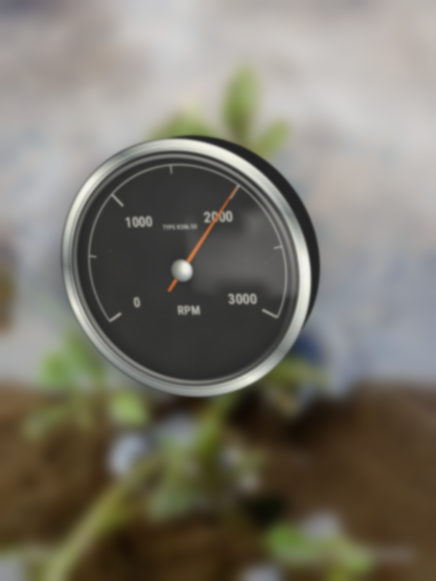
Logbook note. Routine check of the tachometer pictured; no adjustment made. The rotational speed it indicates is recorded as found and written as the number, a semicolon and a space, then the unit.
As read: 2000; rpm
